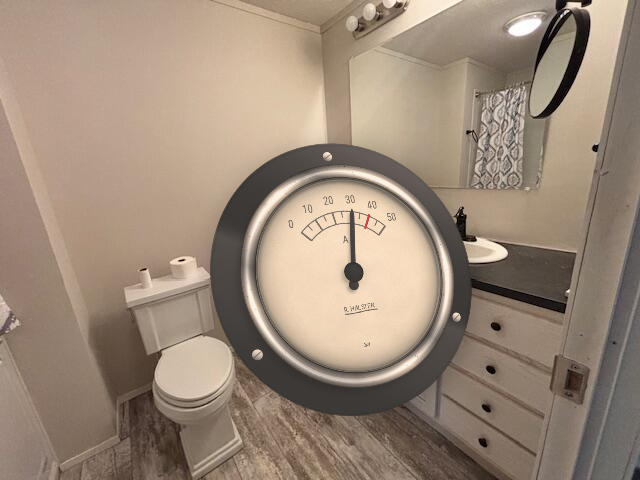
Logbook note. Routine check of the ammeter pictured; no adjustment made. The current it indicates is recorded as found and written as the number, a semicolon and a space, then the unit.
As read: 30; A
